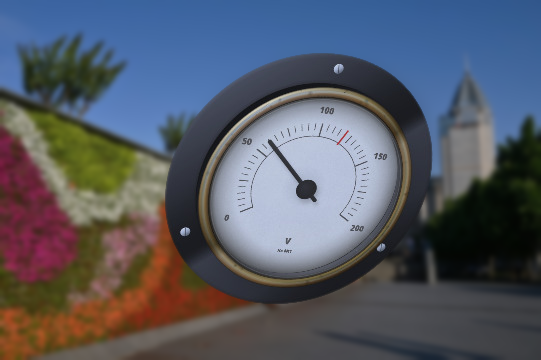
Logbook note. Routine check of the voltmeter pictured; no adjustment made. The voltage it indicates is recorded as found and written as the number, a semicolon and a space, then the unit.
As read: 60; V
